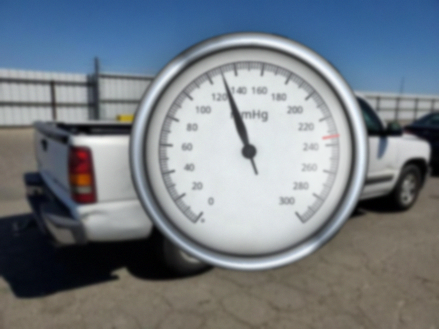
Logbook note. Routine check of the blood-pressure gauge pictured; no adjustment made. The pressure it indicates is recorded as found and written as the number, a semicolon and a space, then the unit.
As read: 130; mmHg
